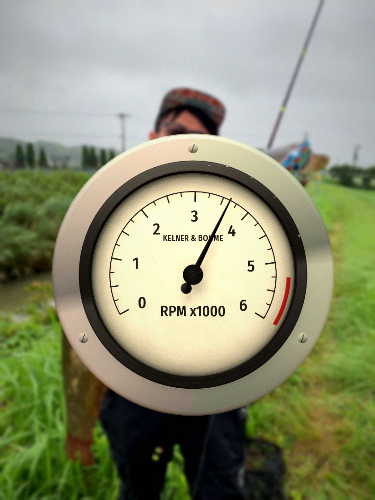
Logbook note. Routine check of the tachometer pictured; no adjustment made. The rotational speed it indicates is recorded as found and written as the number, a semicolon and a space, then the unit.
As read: 3625; rpm
